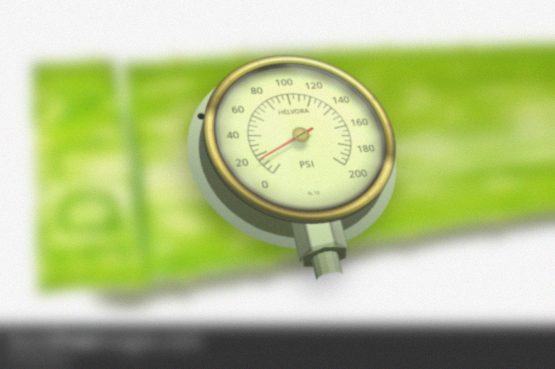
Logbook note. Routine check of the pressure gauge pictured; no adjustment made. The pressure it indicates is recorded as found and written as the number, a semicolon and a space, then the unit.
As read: 15; psi
